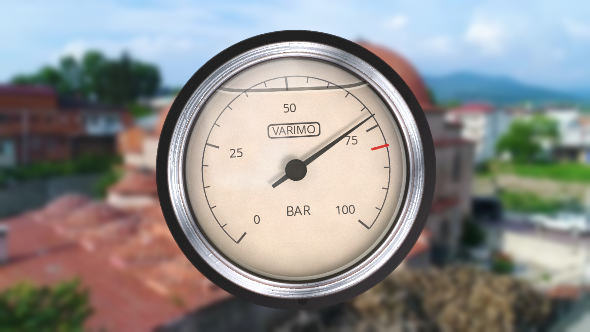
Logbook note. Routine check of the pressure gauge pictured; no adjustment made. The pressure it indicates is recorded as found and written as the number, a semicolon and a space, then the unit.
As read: 72.5; bar
